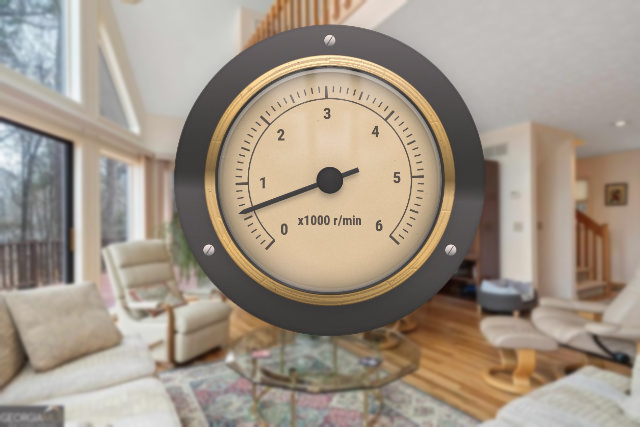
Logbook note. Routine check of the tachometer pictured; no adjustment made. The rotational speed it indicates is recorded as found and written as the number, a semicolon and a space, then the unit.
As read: 600; rpm
